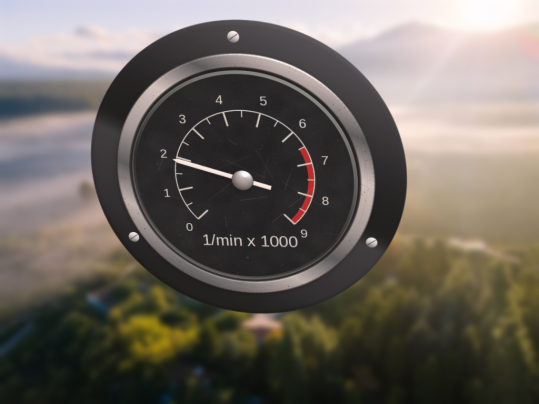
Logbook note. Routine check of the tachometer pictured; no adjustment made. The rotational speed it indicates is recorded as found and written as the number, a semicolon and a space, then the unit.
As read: 2000; rpm
